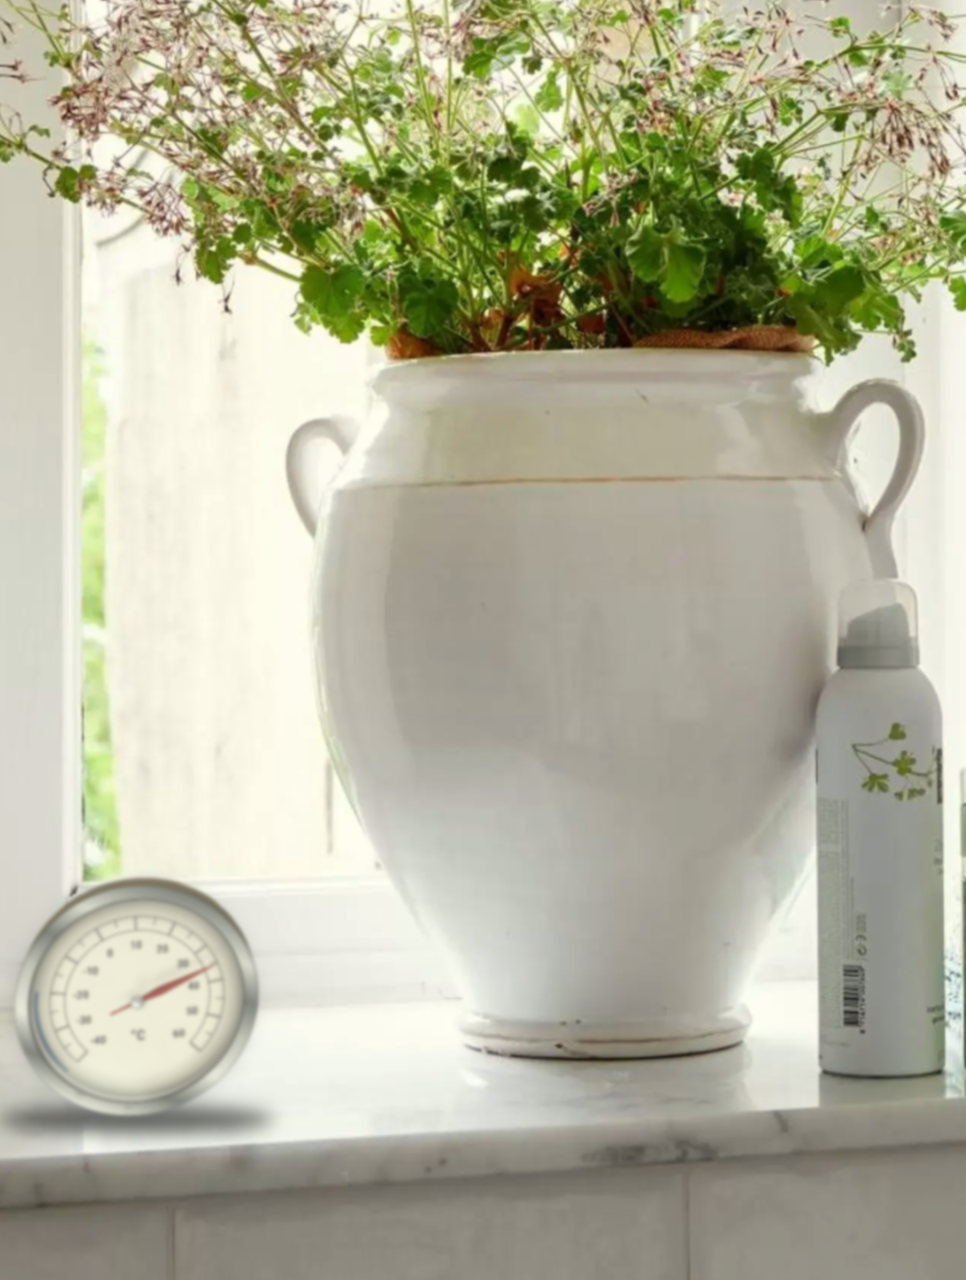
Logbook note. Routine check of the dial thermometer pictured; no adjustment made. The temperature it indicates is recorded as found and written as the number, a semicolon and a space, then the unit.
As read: 35; °C
